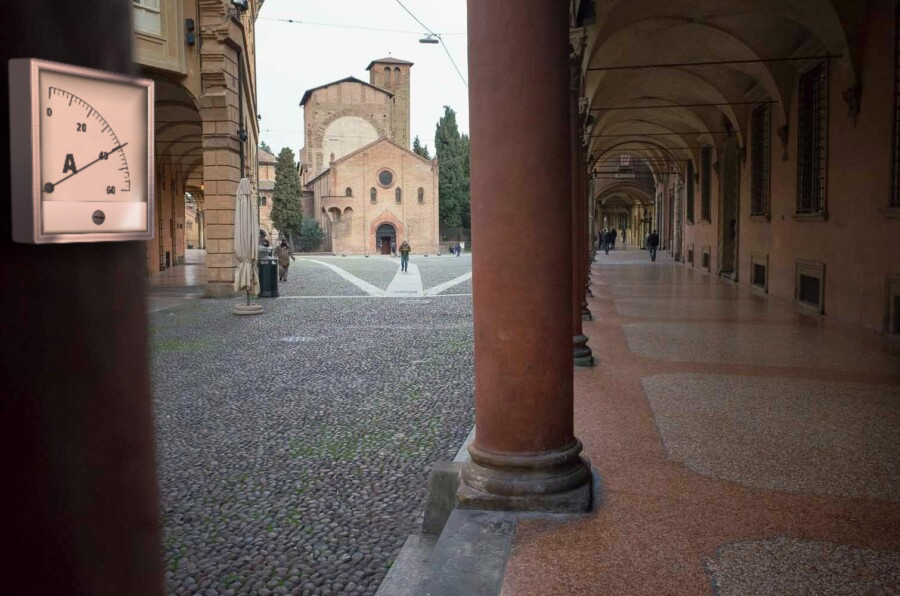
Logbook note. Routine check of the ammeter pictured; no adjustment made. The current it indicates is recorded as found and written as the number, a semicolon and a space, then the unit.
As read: 40; A
